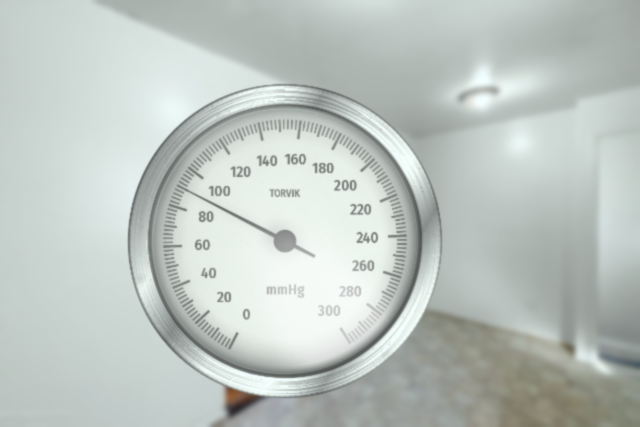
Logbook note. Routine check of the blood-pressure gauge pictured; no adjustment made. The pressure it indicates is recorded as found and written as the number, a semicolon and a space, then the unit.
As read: 90; mmHg
